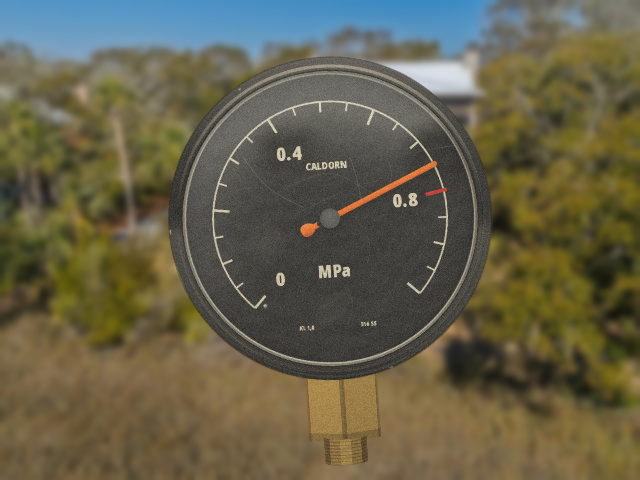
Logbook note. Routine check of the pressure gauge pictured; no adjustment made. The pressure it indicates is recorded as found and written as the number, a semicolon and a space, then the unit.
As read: 0.75; MPa
